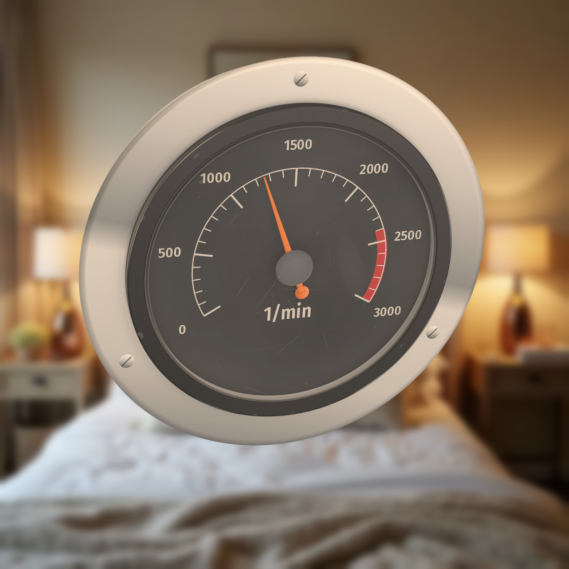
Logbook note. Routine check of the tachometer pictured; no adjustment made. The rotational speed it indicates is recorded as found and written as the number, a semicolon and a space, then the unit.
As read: 1250; rpm
